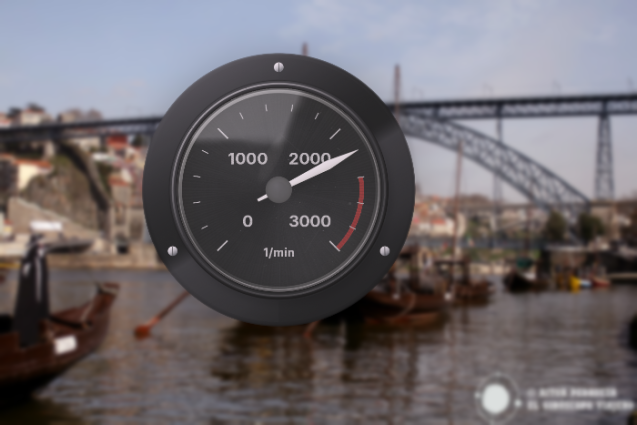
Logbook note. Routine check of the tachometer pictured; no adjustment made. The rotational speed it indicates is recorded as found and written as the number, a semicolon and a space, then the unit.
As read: 2200; rpm
